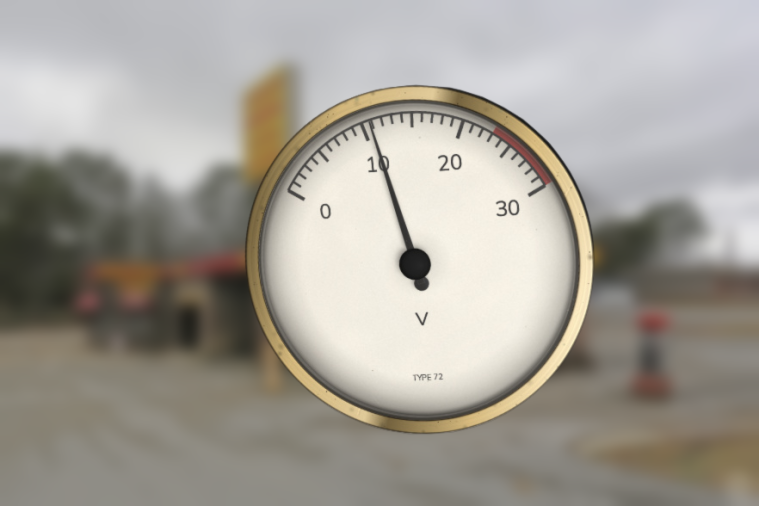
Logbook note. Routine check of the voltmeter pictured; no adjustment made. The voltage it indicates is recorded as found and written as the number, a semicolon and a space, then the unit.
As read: 11; V
